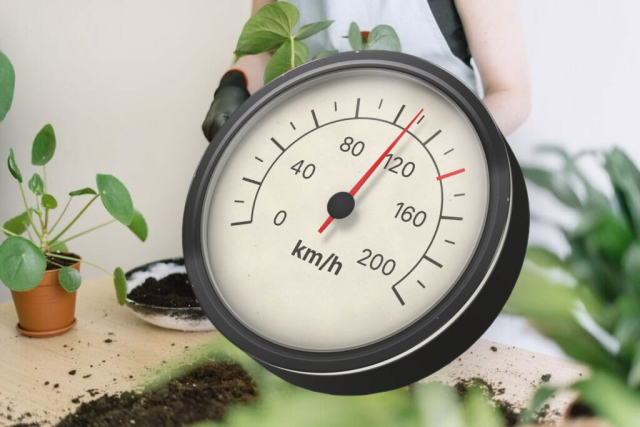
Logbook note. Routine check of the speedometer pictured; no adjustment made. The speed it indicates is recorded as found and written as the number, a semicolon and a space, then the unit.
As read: 110; km/h
